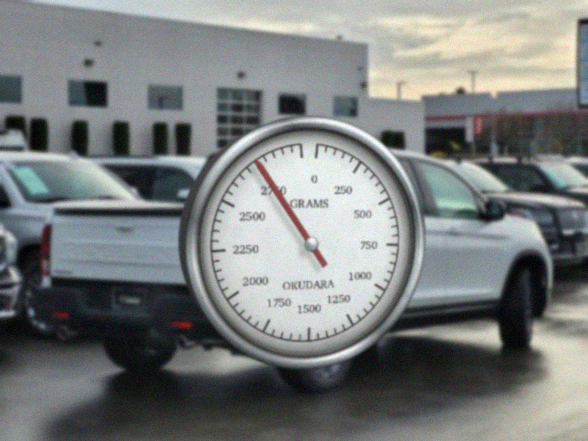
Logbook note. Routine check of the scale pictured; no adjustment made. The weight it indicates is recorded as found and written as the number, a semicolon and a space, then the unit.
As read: 2750; g
